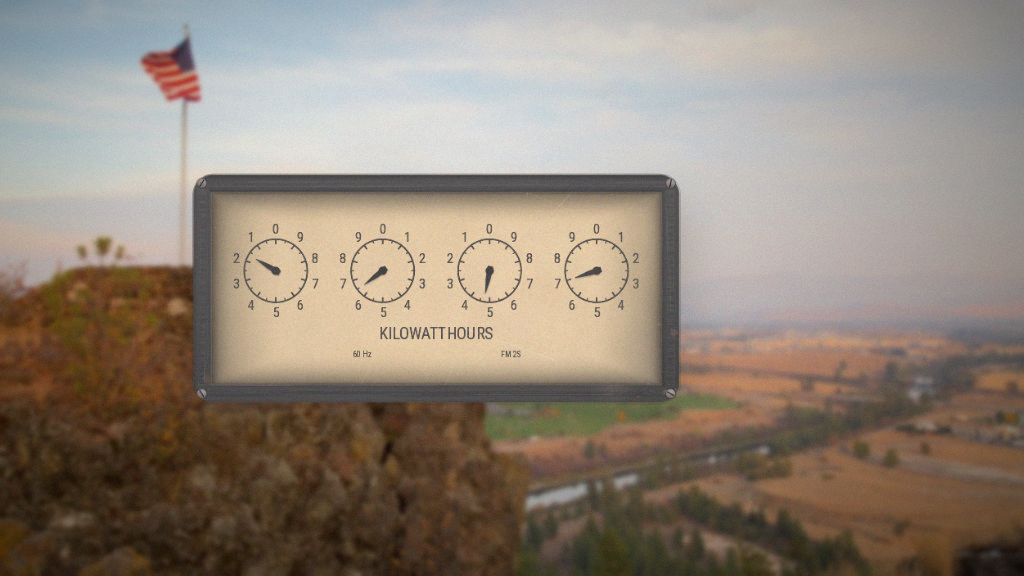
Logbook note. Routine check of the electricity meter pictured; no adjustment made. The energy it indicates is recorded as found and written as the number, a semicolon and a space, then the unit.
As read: 1647; kWh
